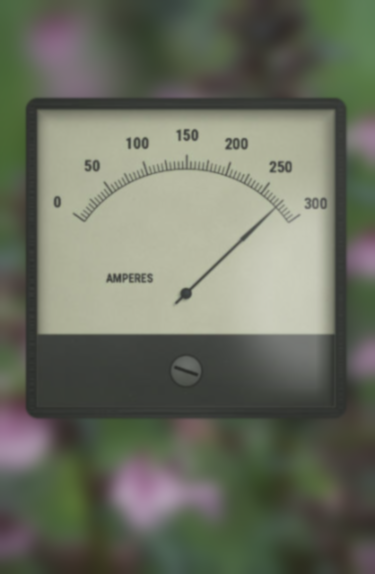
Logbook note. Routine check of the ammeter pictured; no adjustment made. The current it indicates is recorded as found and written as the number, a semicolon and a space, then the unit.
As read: 275; A
